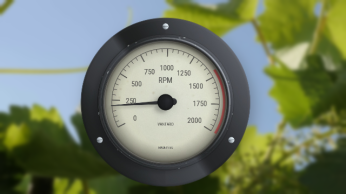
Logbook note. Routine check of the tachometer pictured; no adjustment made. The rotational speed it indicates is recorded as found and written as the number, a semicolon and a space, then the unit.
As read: 200; rpm
